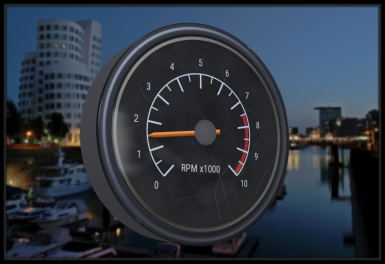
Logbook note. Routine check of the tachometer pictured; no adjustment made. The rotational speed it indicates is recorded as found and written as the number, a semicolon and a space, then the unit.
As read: 1500; rpm
